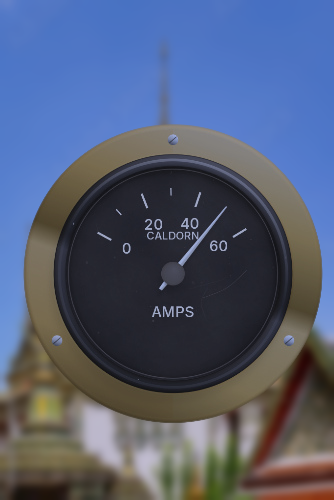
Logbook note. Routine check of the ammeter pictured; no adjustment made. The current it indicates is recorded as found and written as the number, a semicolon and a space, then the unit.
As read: 50; A
